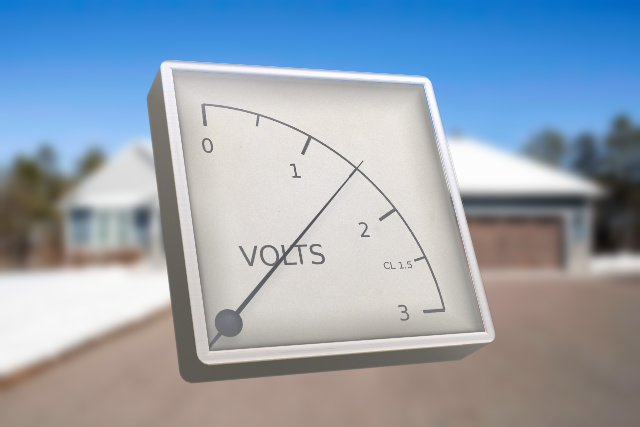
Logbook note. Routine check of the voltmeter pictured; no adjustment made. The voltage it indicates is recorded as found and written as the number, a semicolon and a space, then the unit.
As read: 1.5; V
